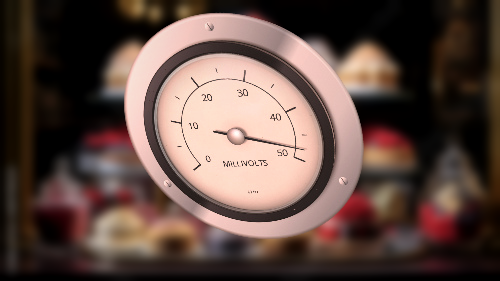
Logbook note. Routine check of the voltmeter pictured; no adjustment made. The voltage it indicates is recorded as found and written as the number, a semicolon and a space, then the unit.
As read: 47.5; mV
